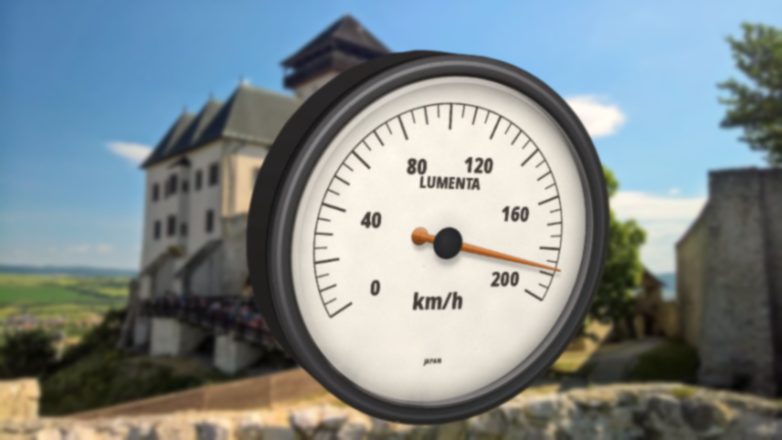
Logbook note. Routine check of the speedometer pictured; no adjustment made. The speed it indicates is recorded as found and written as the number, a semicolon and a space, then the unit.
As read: 187.5; km/h
